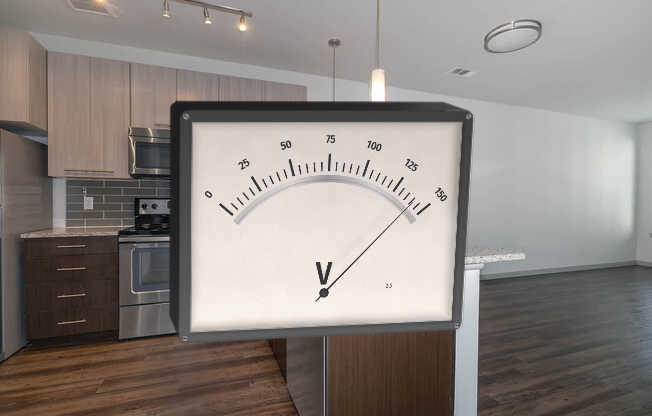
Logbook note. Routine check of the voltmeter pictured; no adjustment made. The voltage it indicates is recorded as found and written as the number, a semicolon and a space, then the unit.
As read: 140; V
